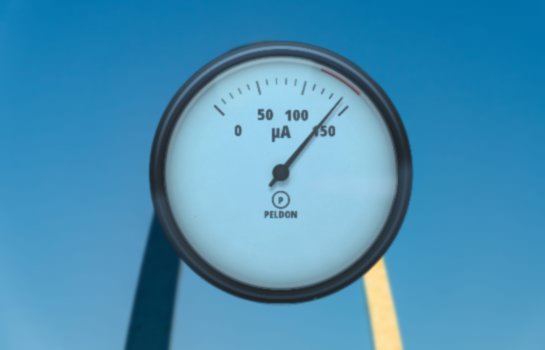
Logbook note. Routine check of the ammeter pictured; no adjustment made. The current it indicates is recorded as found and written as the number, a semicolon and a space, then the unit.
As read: 140; µA
